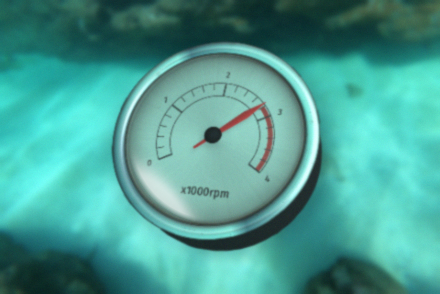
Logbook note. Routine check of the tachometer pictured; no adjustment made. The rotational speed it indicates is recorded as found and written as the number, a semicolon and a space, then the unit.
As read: 2800; rpm
